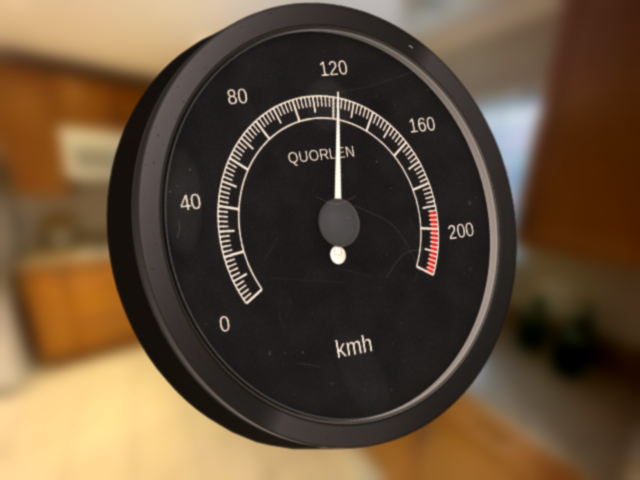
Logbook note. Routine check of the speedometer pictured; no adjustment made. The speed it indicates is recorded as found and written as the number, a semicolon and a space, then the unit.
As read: 120; km/h
